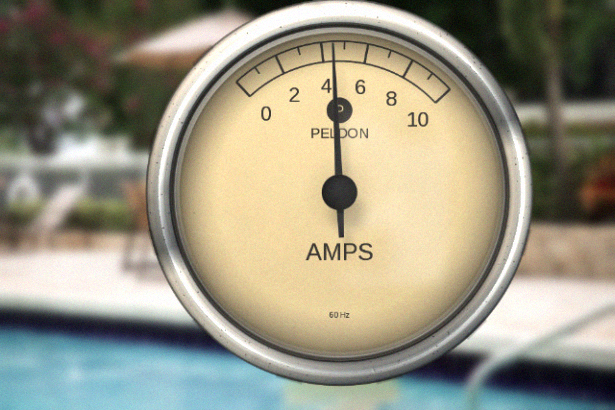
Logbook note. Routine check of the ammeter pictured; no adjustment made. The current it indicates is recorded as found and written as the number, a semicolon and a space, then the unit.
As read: 4.5; A
